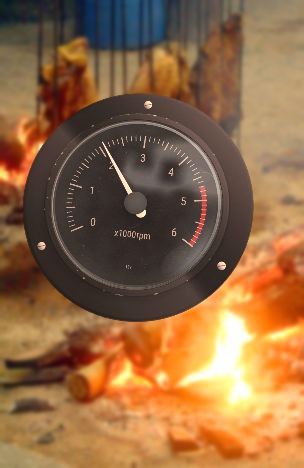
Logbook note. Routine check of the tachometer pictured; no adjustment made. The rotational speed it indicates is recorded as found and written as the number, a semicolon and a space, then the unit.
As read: 2100; rpm
